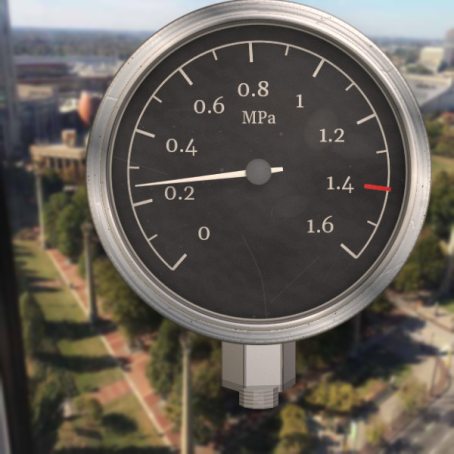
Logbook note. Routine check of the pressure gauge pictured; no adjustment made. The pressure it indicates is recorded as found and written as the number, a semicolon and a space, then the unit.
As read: 0.25; MPa
